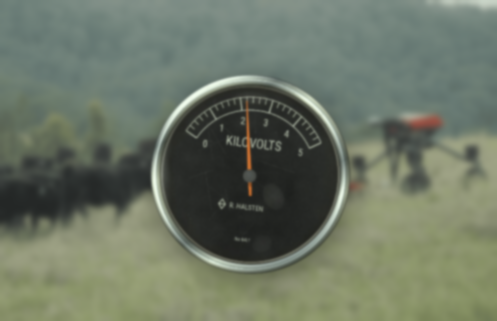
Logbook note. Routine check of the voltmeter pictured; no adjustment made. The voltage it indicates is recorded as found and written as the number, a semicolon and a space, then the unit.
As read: 2.2; kV
